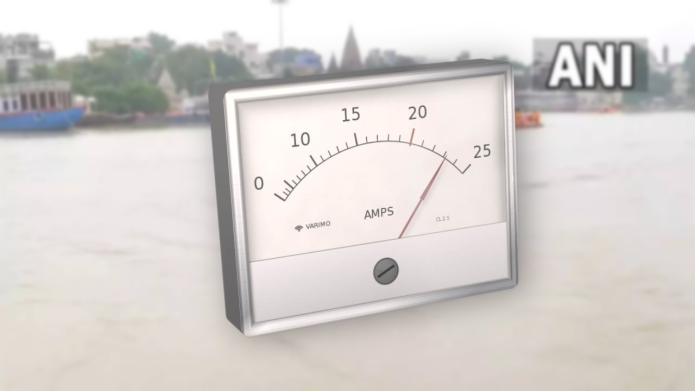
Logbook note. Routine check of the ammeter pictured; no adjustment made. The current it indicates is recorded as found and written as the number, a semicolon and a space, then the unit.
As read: 23; A
